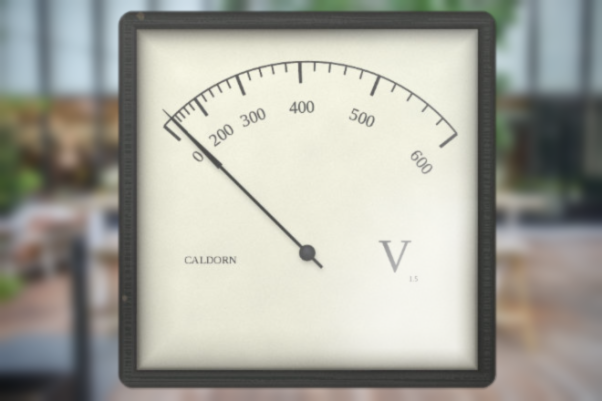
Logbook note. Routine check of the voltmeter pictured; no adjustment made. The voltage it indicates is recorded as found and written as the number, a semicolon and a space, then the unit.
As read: 100; V
